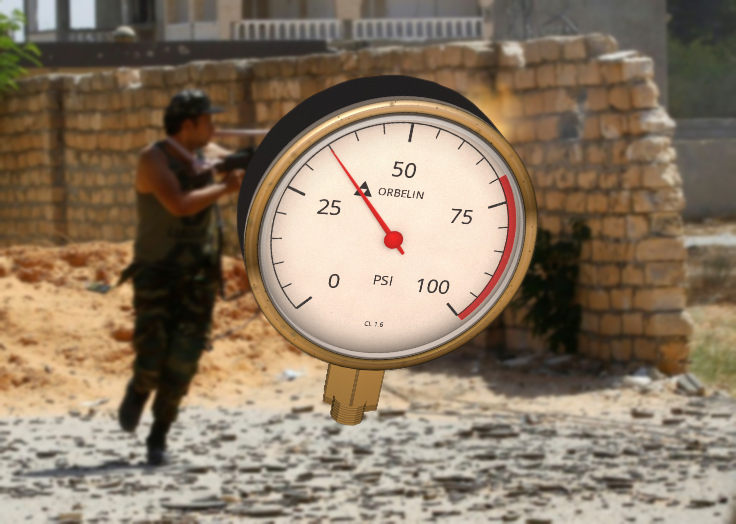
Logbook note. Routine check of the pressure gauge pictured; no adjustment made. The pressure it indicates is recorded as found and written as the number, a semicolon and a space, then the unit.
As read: 35; psi
